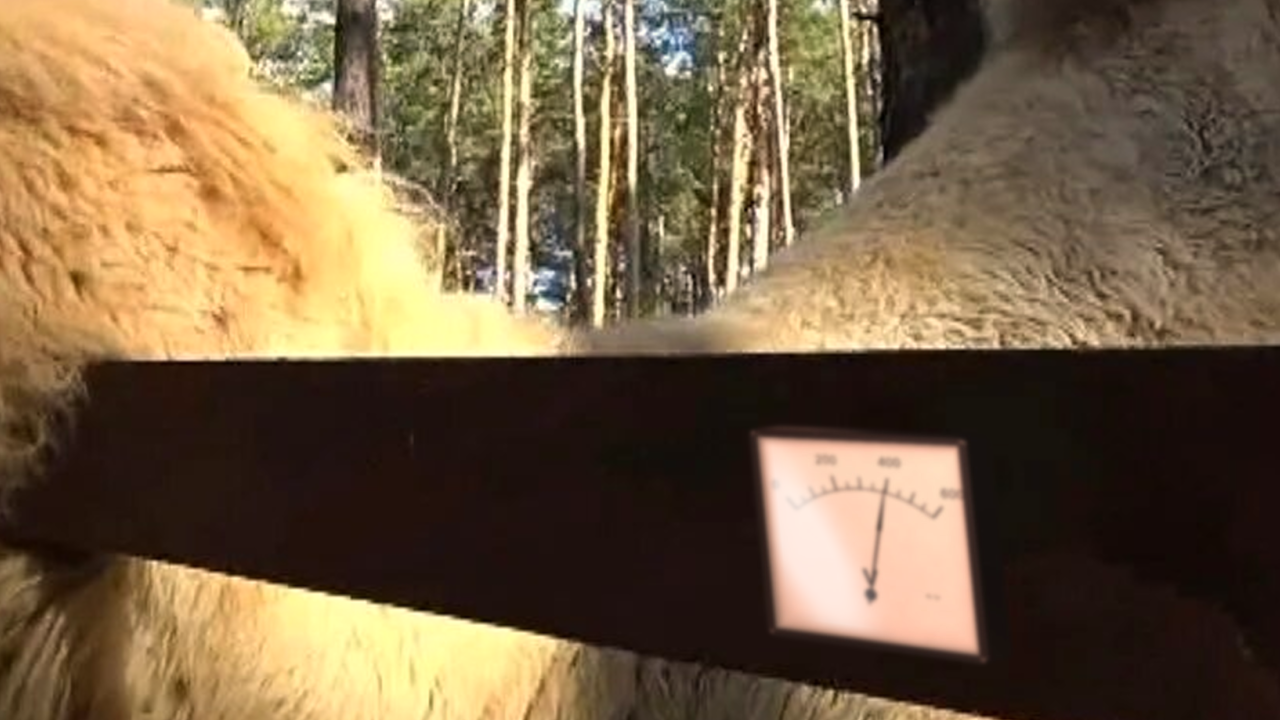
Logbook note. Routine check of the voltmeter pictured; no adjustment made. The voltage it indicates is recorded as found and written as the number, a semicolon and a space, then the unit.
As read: 400; V
